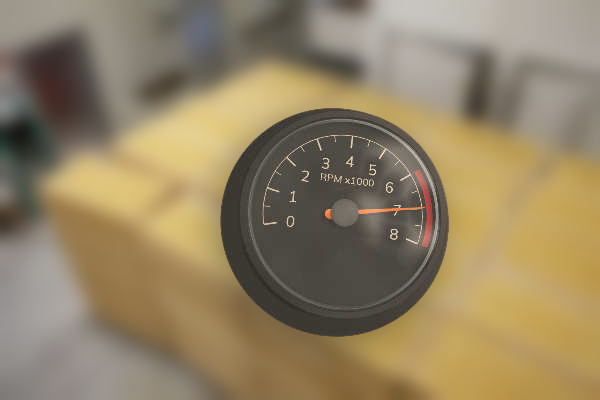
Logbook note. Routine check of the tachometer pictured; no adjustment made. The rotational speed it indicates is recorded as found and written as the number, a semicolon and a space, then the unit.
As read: 7000; rpm
